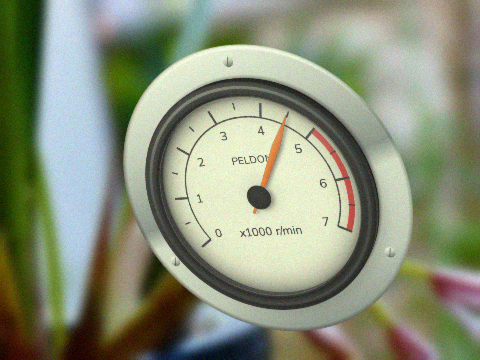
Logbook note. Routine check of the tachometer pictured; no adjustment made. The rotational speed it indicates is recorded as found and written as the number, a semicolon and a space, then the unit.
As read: 4500; rpm
